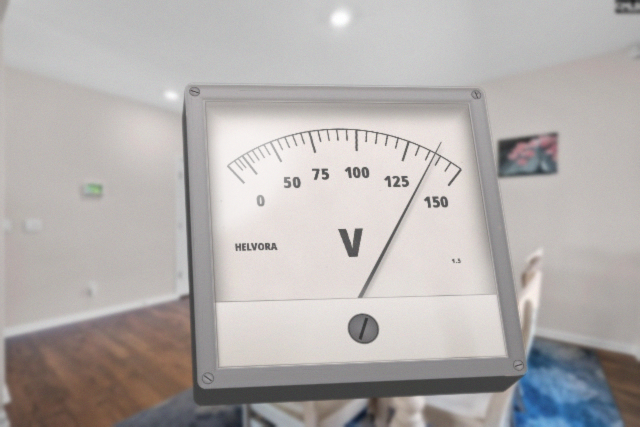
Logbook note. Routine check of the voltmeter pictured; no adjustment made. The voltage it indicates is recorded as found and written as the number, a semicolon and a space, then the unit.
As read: 137.5; V
